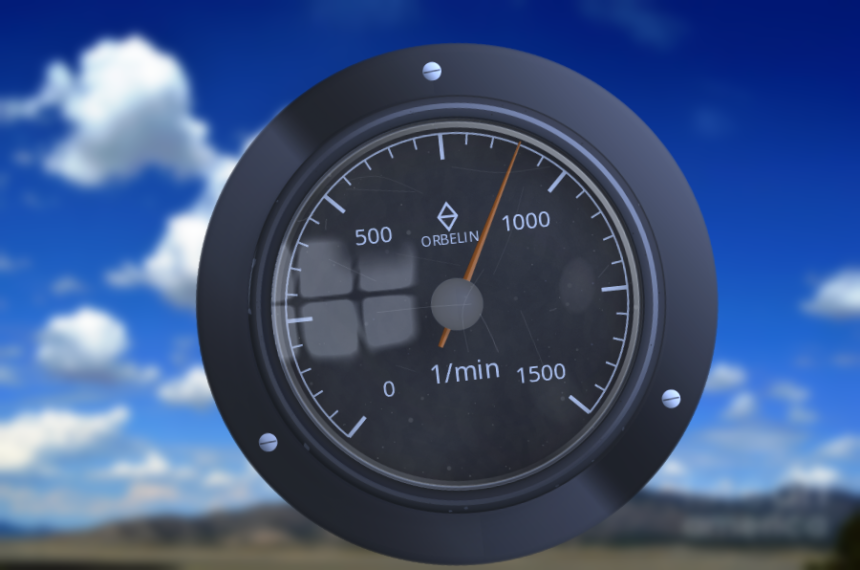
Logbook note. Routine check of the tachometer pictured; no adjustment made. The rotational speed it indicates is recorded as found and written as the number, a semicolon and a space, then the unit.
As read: 900; rpm
